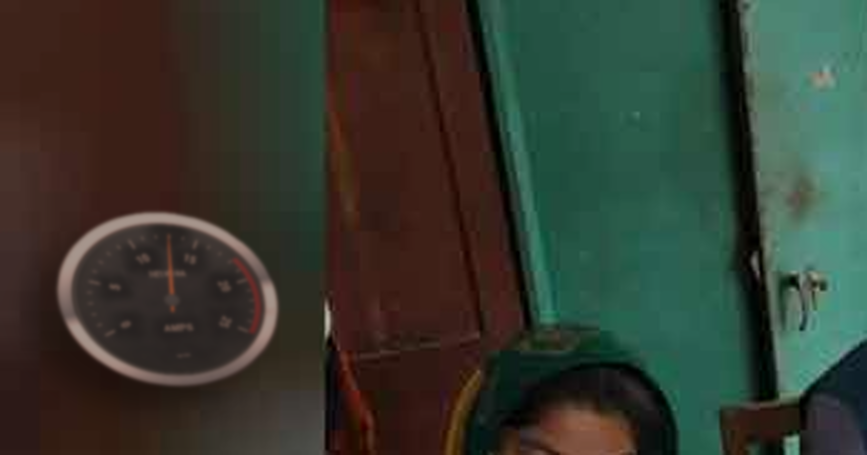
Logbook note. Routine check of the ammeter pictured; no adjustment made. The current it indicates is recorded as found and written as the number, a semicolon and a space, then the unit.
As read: 13; A
